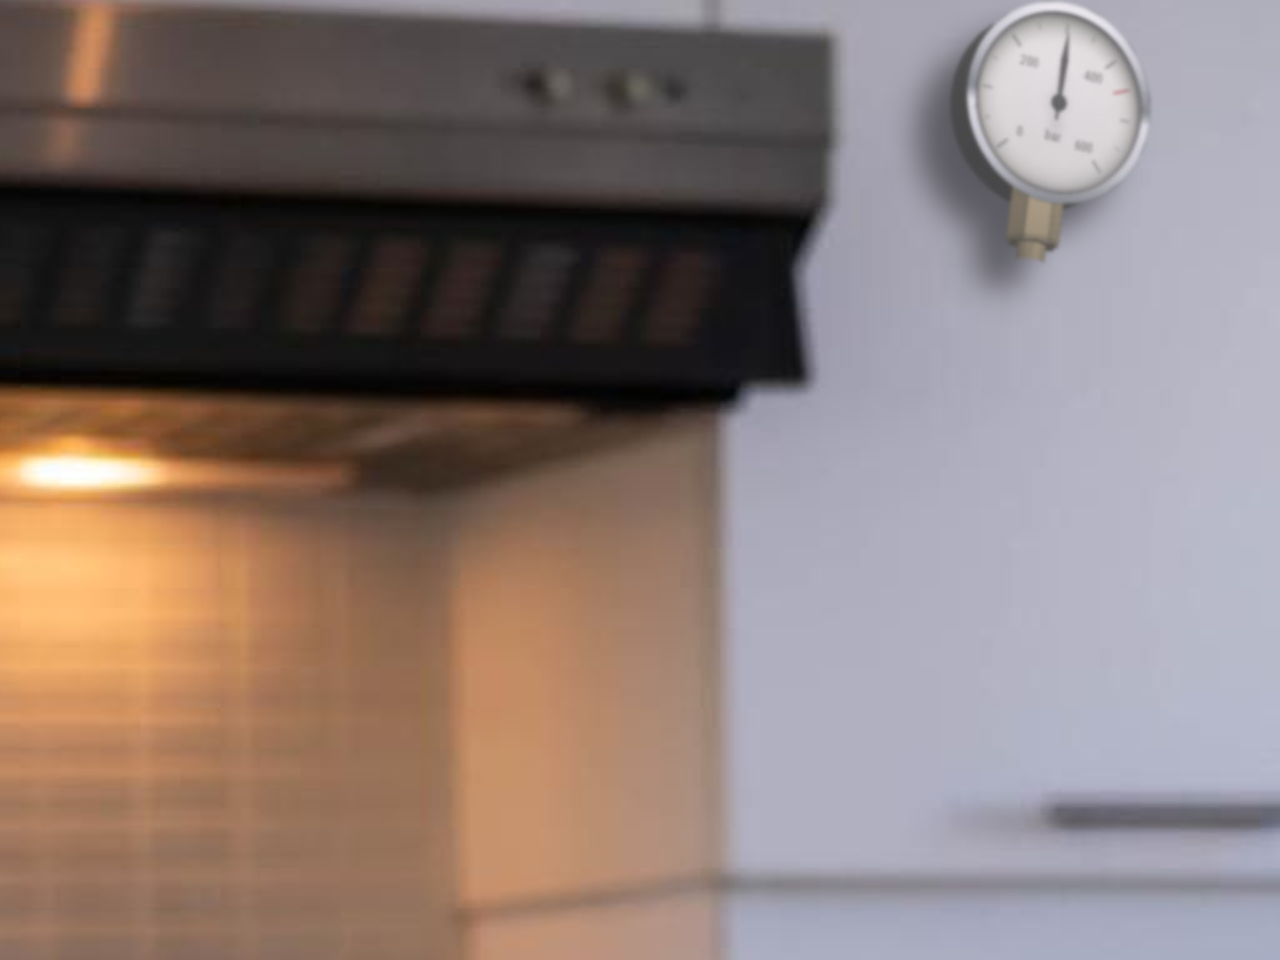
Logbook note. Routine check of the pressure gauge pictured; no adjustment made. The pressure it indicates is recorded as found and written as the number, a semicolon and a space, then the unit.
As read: 300; bar
